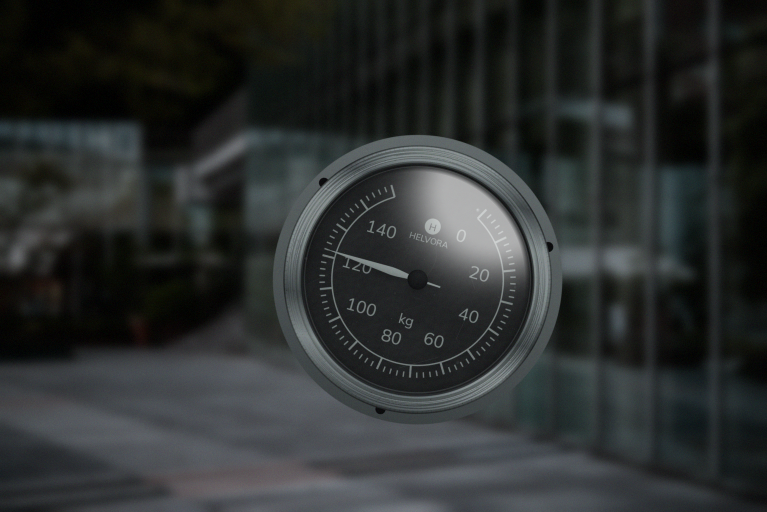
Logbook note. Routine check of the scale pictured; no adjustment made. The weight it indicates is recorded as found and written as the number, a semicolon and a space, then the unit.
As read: 122; kg
